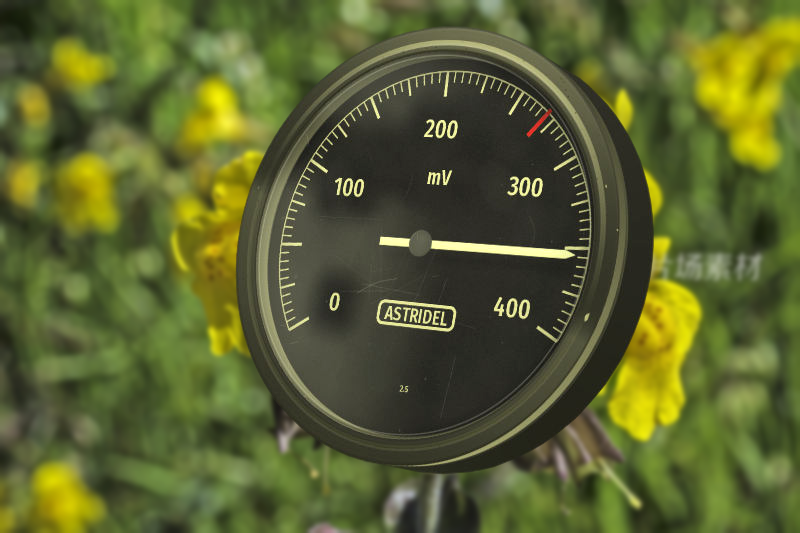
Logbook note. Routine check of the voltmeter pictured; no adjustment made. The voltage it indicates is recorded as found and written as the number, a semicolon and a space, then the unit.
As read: 355; mV
